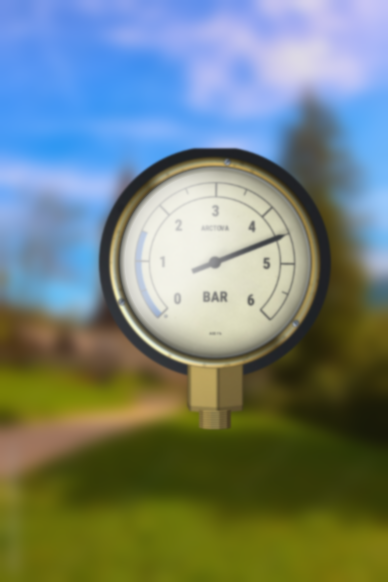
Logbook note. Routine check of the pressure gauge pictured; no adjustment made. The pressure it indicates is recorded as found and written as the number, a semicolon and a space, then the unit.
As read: 4.5; bar
